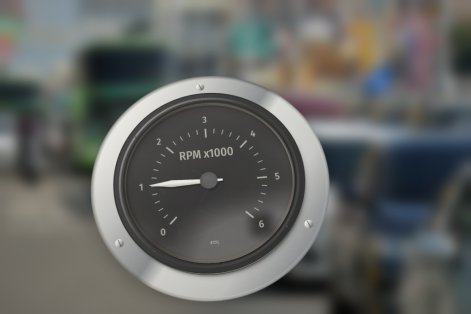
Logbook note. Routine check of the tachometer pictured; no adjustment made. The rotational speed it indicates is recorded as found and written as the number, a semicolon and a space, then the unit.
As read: 1000; rpm
